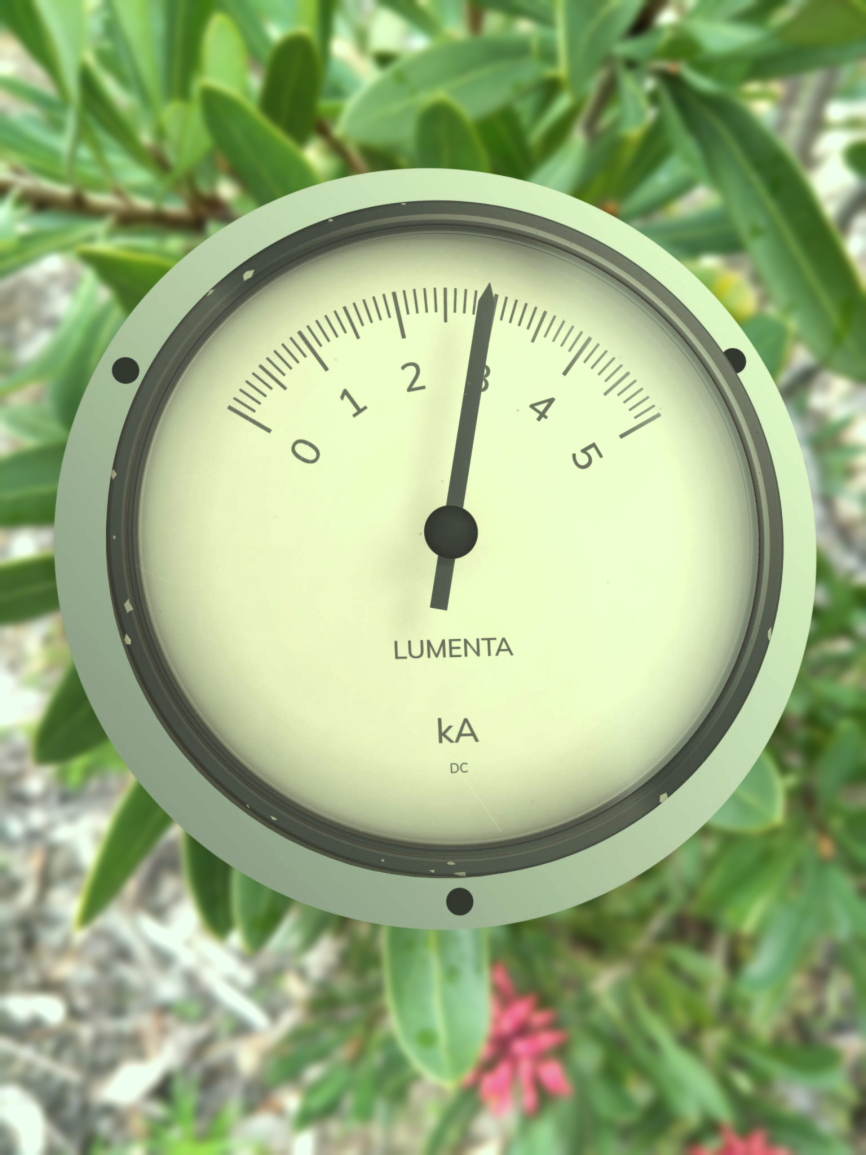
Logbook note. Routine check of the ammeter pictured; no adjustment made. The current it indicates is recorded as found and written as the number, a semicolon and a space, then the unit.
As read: 2.9; kA
